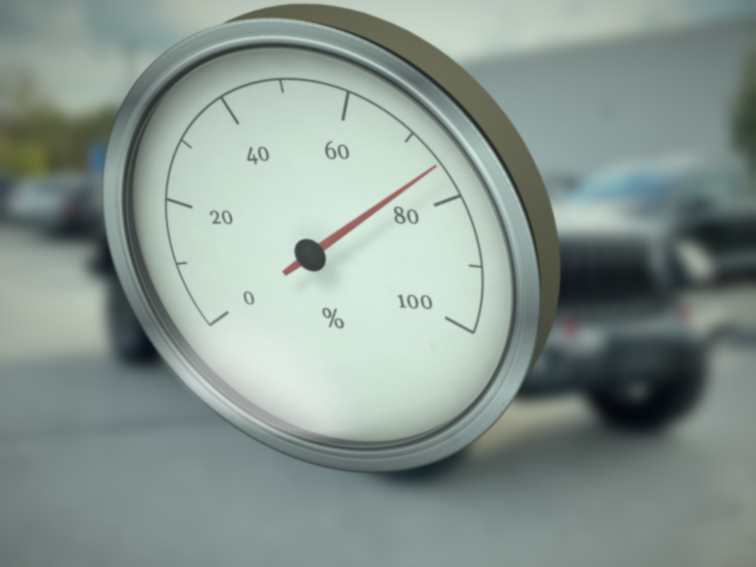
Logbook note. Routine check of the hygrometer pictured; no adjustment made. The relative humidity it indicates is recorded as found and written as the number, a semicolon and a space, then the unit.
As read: 75; %
